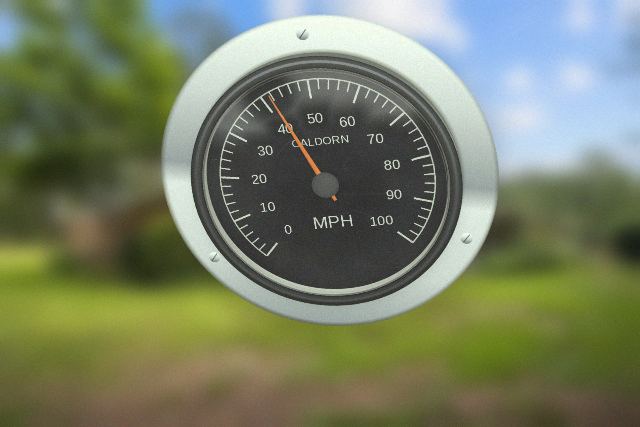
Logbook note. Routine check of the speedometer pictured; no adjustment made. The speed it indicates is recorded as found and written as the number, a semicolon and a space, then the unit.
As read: 42; mph
